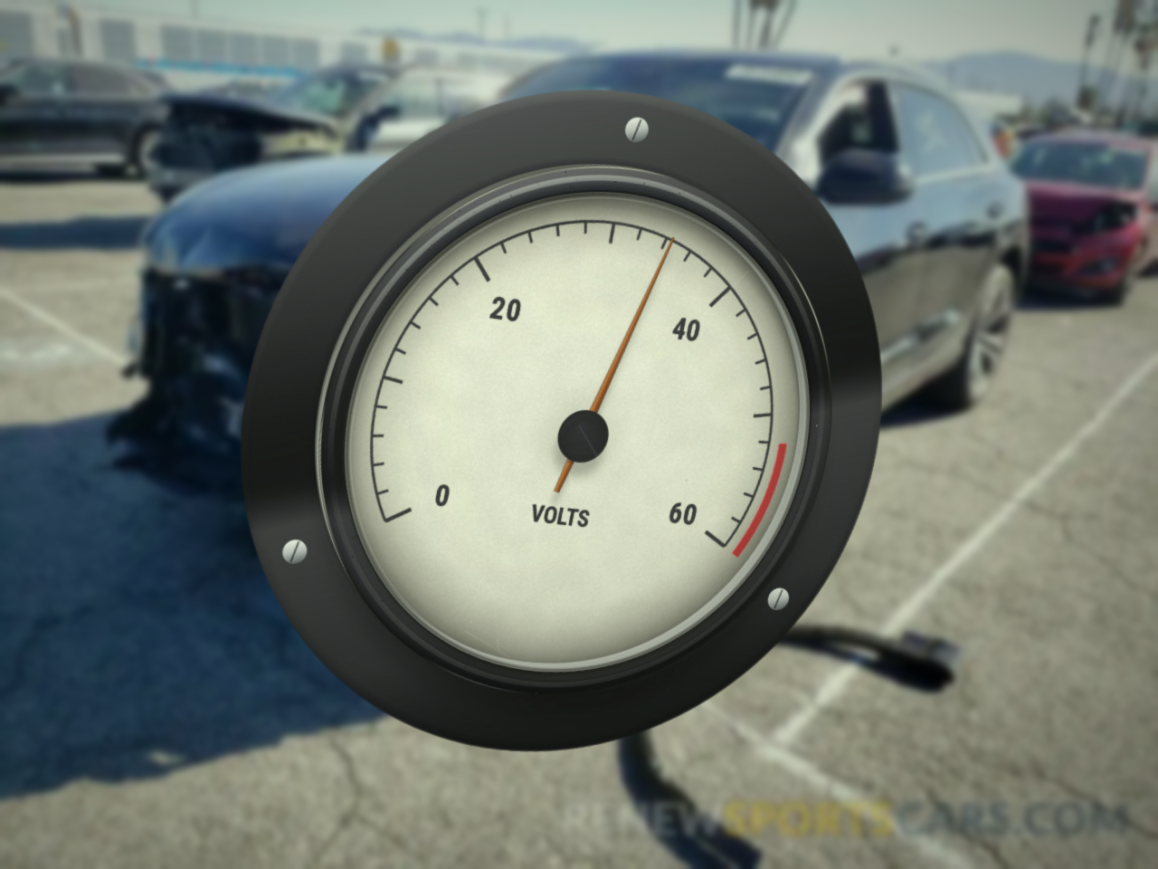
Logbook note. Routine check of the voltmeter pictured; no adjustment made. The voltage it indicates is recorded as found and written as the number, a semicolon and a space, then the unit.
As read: 34; V
